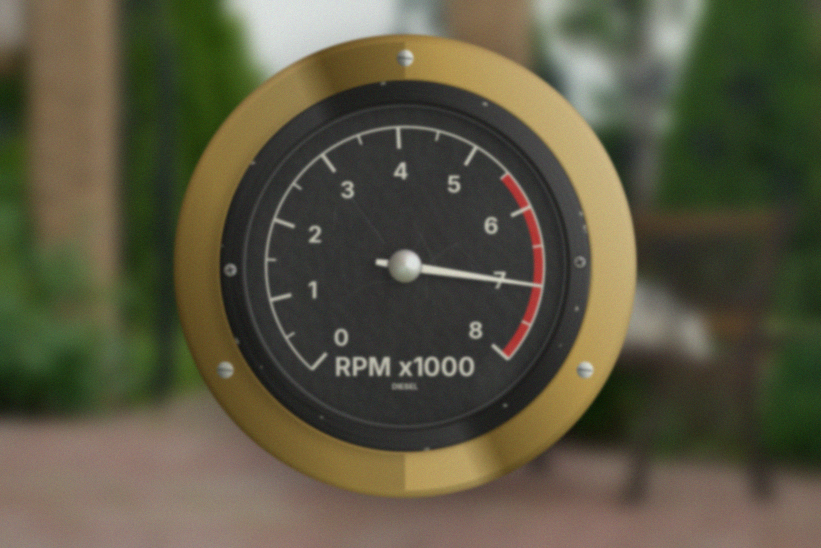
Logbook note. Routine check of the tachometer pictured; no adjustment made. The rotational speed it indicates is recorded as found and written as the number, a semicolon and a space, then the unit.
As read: 7000; rpm
